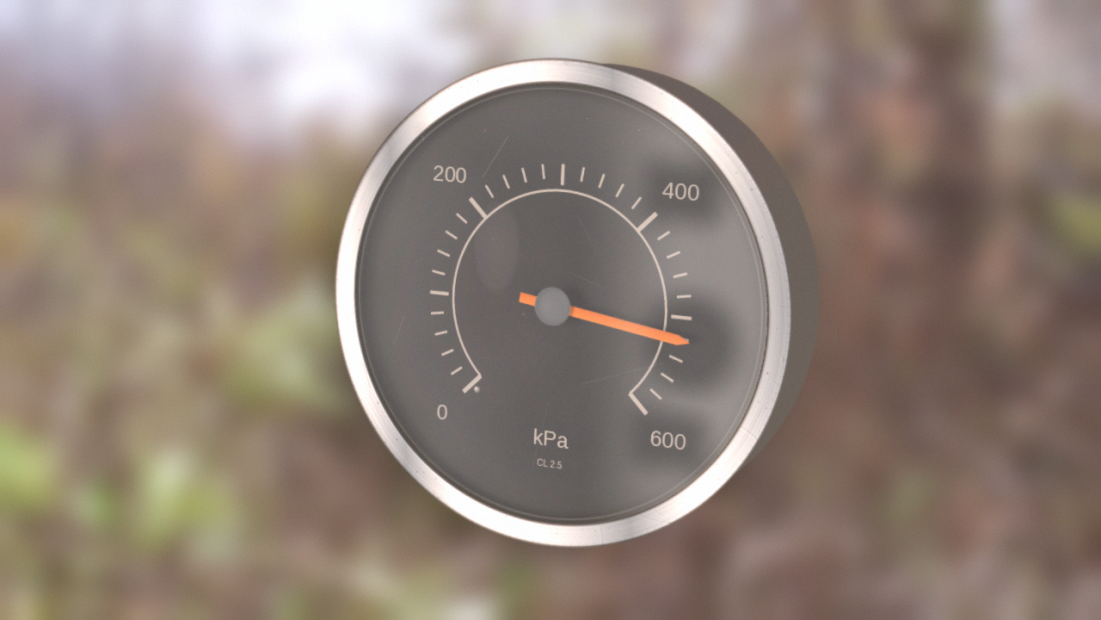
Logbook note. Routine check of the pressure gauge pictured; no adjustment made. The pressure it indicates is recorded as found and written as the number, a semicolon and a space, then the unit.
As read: 520; kPa
